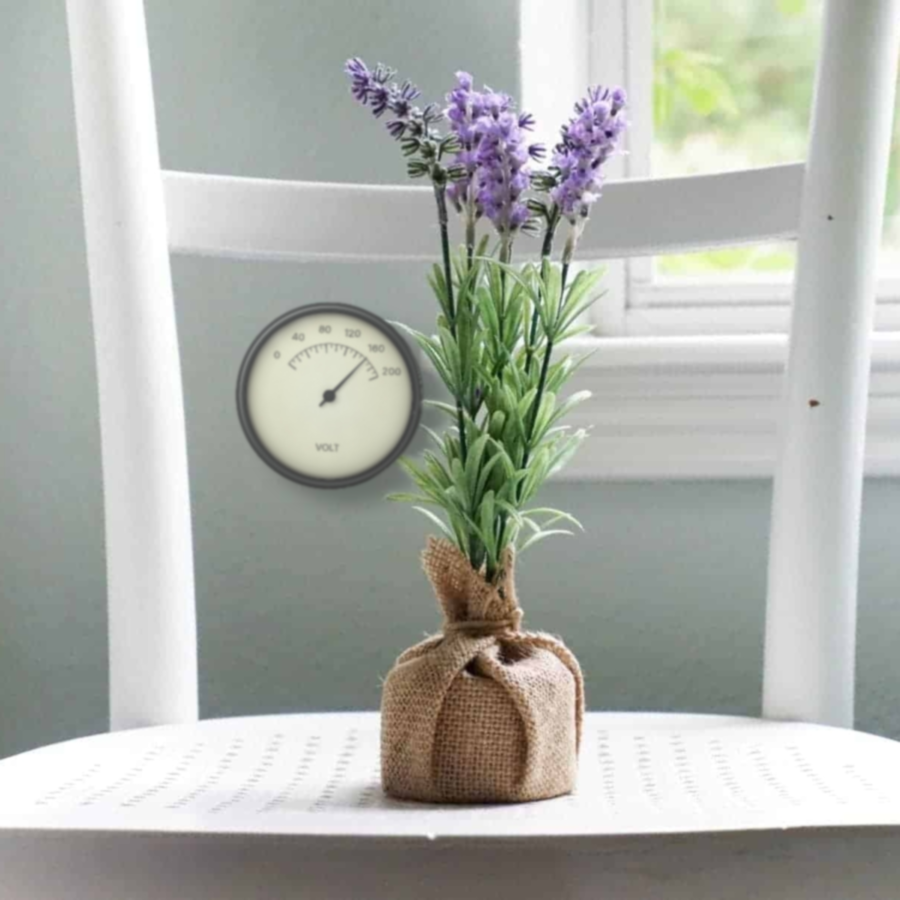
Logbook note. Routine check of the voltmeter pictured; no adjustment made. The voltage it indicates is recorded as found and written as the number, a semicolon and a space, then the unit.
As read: 160; V
